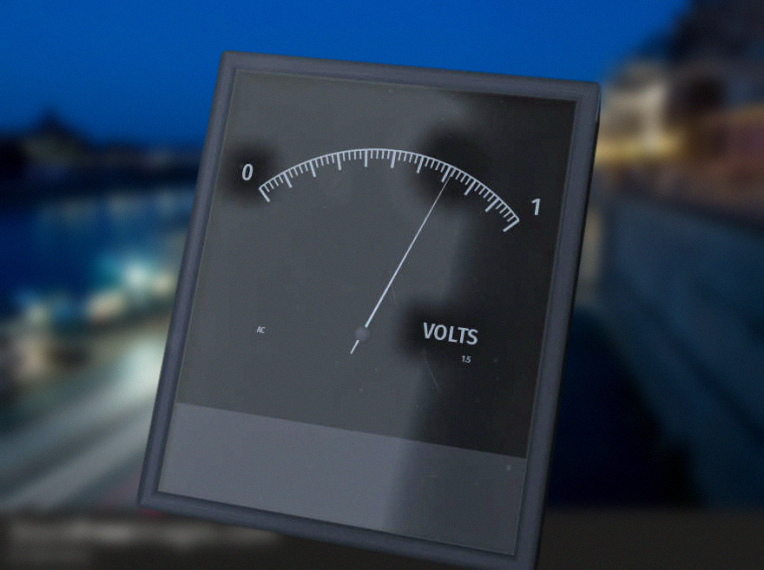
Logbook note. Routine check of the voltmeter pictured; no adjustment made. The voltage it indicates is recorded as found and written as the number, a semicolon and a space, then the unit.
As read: 0.72; V
